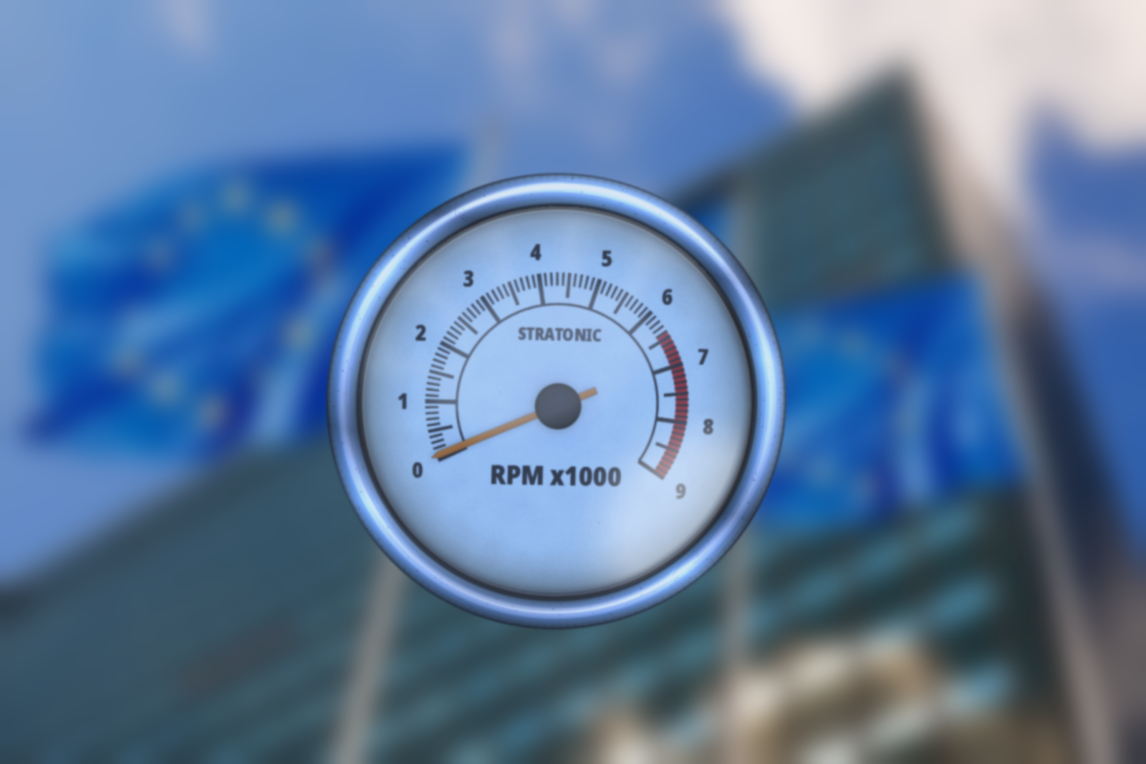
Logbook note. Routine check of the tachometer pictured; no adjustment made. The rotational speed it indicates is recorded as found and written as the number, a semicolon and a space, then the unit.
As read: 100; rpm
